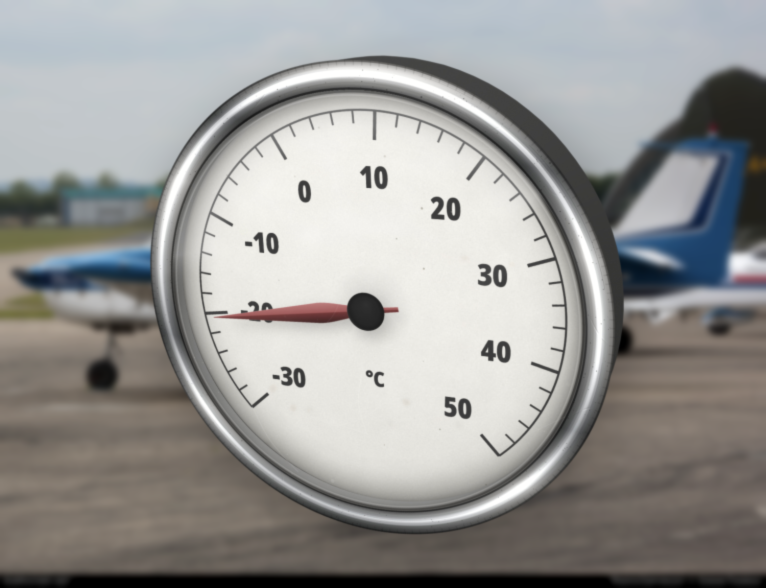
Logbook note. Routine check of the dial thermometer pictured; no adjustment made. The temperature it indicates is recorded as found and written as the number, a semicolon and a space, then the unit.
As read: -20; °C
